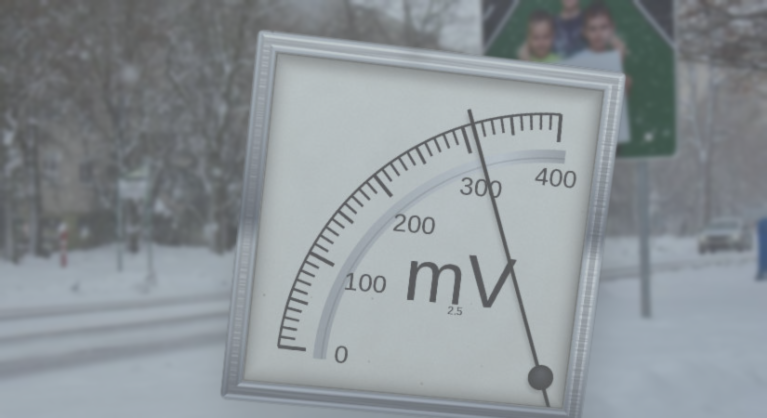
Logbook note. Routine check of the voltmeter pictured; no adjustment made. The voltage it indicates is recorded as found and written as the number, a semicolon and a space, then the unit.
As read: 310; mV
